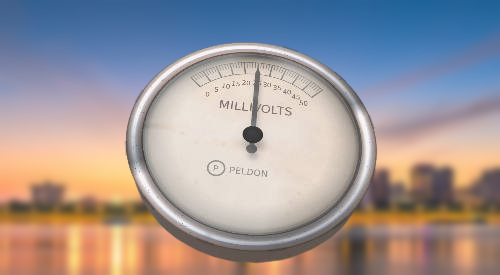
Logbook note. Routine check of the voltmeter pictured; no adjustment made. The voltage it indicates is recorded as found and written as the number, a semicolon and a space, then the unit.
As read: 25; mV
